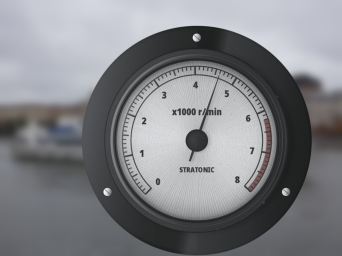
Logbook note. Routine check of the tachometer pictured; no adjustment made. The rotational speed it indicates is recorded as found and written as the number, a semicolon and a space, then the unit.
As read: 4600; rpm
